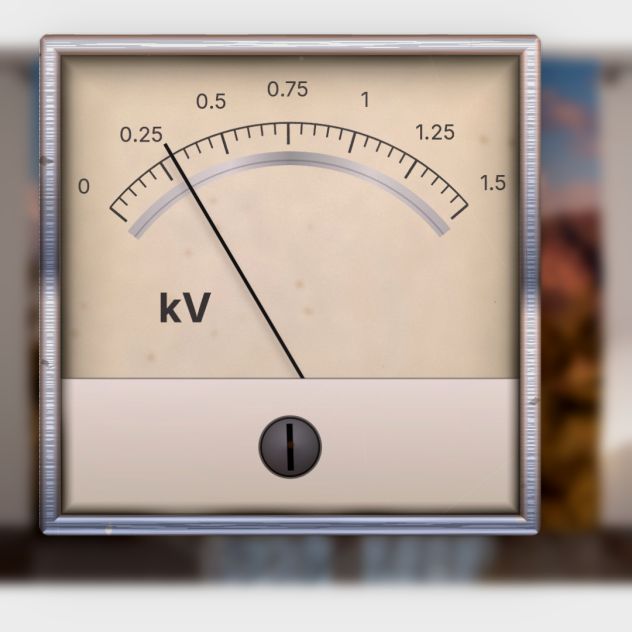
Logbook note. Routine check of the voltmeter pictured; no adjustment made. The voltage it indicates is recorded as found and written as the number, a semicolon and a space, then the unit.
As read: 0.3; kV
